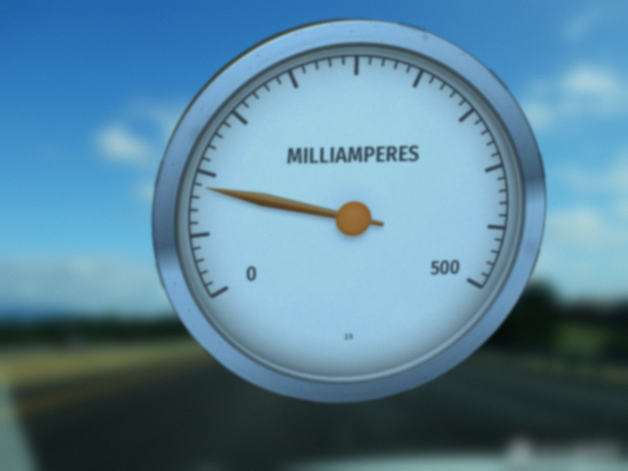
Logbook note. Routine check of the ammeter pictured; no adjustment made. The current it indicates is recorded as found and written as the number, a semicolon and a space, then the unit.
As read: 90; mA
